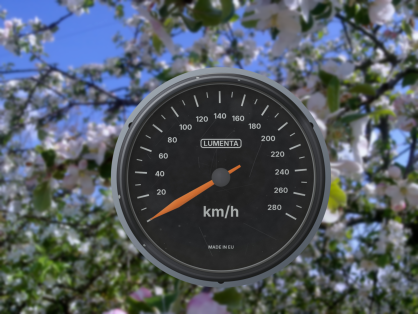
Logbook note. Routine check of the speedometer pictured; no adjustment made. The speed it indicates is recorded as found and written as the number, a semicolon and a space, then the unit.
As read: 0; km/h
